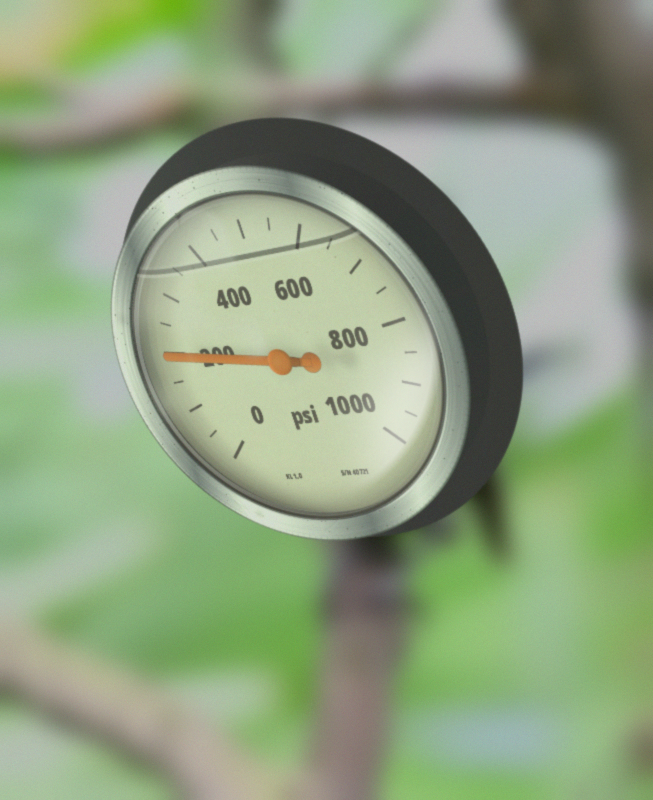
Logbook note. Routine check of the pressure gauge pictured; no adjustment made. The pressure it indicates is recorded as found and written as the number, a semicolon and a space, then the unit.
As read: 200; psi
